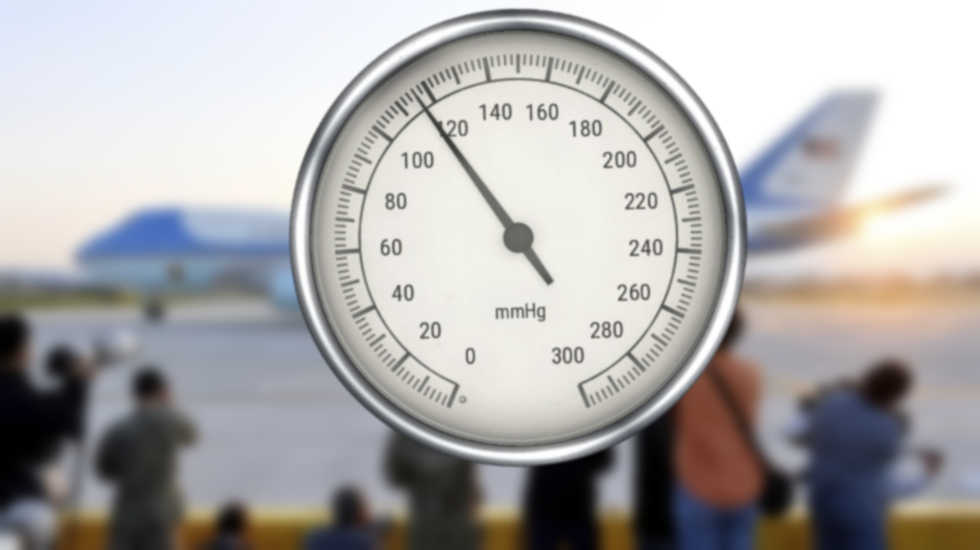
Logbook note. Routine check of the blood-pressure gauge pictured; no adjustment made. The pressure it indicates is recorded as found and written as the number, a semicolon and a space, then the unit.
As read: 116; mmHg
